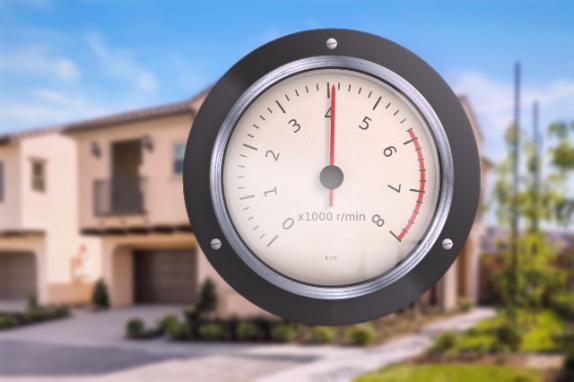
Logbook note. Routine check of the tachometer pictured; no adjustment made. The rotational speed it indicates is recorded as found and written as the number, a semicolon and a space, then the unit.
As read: 4100; rpm
